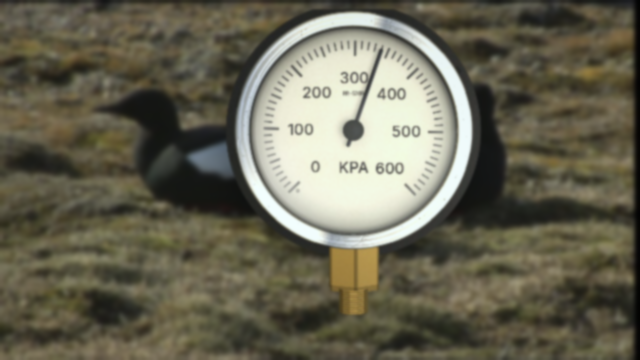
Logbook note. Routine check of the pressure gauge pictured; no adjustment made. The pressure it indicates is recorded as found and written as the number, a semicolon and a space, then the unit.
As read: 340; kPa
